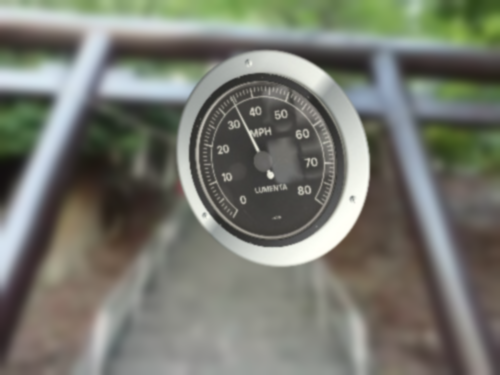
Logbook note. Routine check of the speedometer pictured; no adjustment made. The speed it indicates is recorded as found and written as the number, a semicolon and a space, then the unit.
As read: 35; mph
